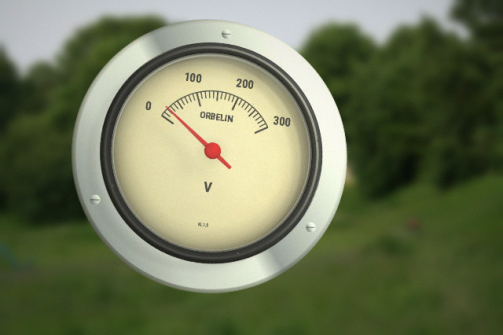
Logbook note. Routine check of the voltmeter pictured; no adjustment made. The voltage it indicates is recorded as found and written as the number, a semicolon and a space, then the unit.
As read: 20; V
